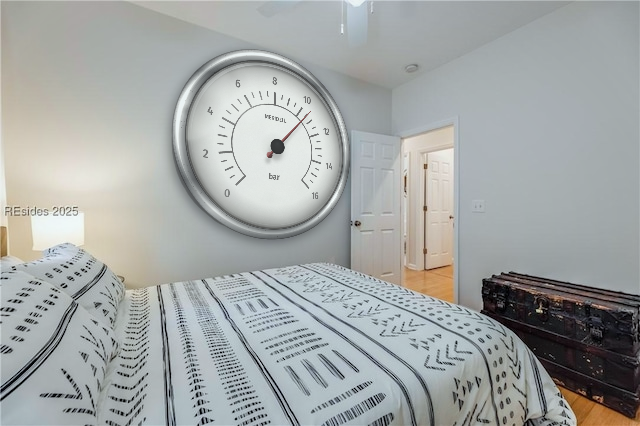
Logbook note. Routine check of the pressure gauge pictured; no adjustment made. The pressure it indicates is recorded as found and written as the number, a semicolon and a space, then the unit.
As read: 10.5; bar
